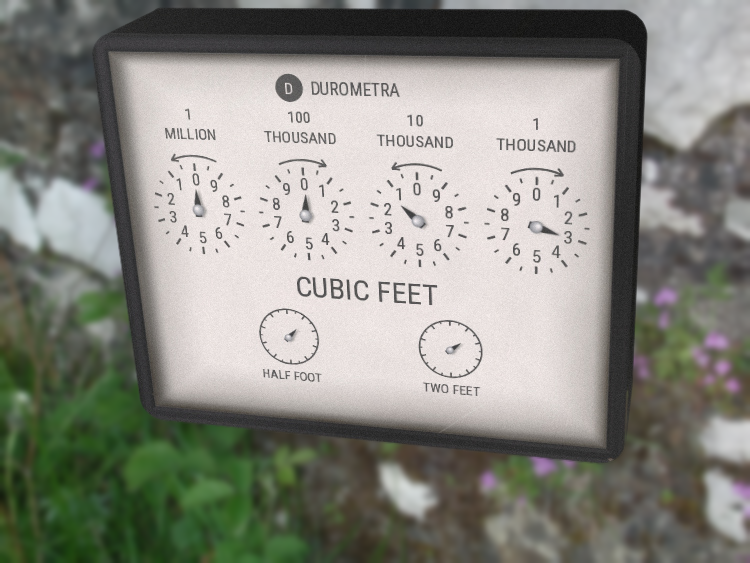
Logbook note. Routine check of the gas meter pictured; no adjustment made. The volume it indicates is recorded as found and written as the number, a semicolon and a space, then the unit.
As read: 1300; ft³
